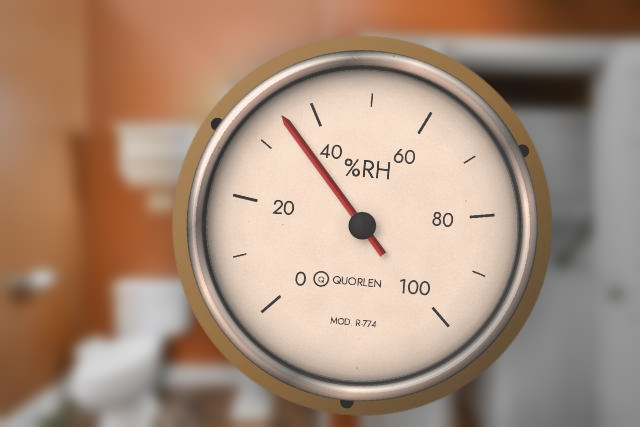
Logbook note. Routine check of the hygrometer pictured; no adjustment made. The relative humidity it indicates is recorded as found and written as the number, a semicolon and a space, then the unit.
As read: 35; %
